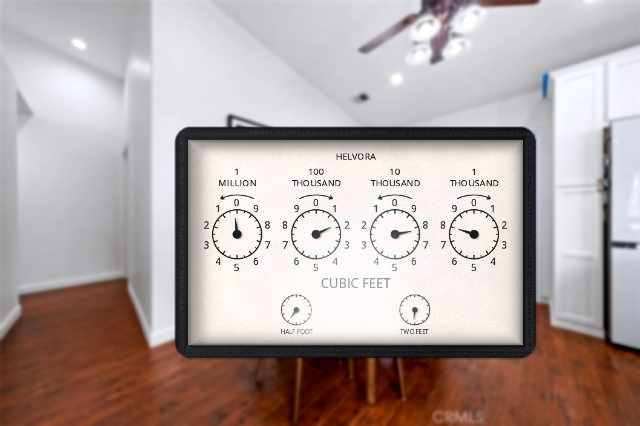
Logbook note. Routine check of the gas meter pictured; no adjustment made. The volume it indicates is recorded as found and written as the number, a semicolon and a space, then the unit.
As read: 17800; ft³
